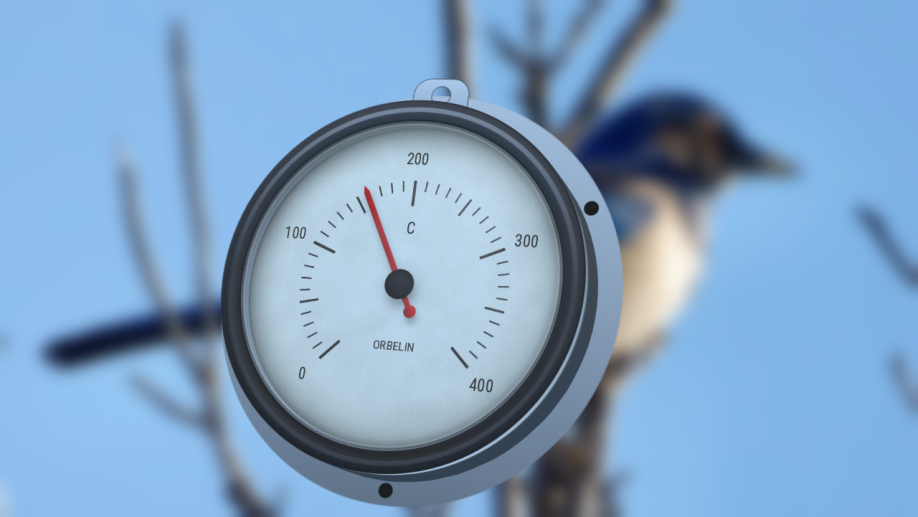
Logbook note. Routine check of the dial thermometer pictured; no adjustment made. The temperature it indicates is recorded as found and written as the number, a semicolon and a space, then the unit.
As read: 160; °C
